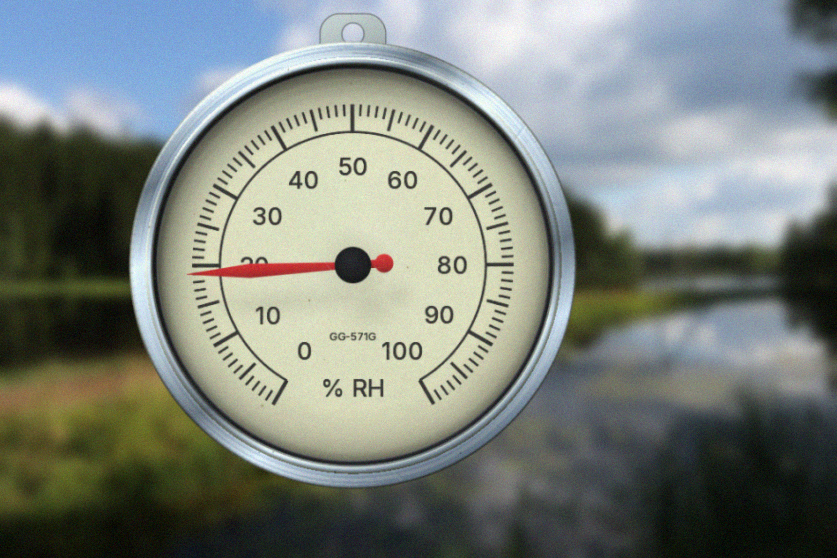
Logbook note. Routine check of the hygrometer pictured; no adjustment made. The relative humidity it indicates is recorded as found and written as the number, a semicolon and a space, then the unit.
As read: 19; %
